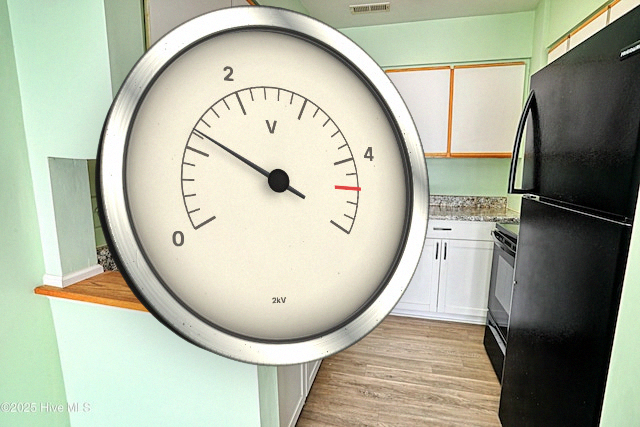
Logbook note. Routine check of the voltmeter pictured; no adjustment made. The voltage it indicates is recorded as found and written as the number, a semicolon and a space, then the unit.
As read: 1.2; V
